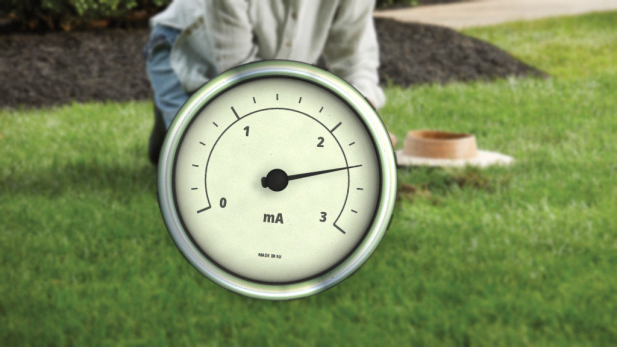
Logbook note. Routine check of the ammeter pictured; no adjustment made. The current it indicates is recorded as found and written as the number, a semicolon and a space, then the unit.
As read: 2.4; mA
